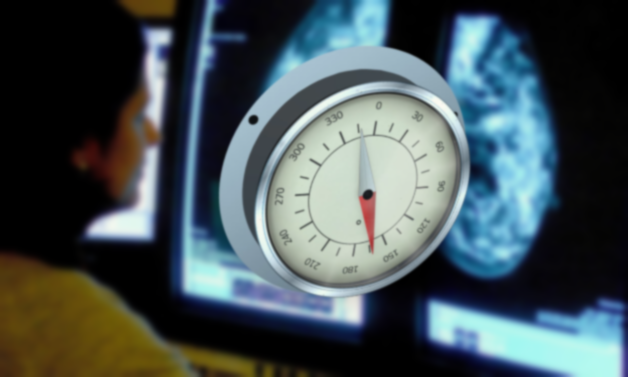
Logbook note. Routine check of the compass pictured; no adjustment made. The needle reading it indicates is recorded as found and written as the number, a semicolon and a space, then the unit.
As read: 165; °
